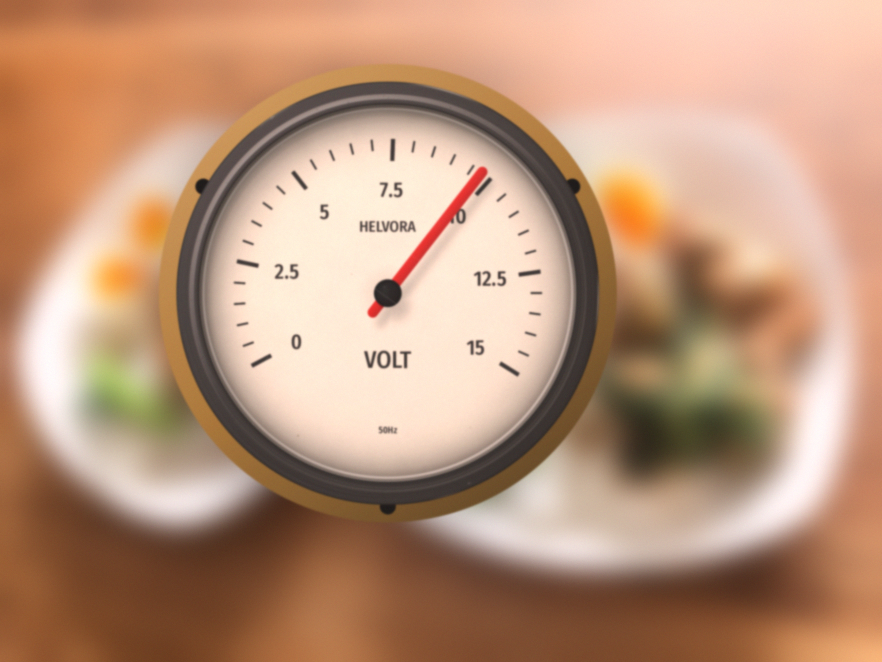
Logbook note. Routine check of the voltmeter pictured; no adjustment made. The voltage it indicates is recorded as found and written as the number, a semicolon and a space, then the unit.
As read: 9.75; V
